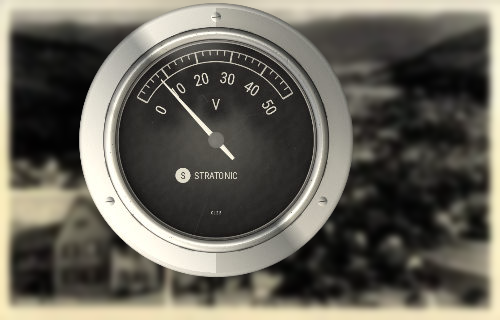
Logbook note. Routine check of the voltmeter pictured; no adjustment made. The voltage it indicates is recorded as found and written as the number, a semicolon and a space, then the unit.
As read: 8; V
